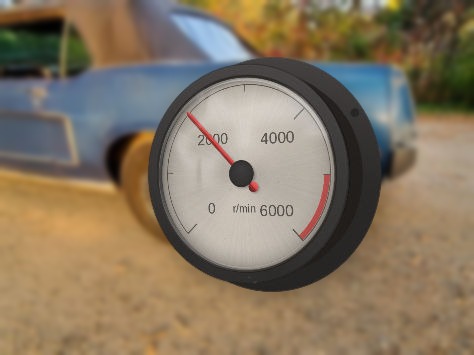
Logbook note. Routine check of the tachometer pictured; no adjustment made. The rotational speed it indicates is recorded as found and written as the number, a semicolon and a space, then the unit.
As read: 2000; rpm
